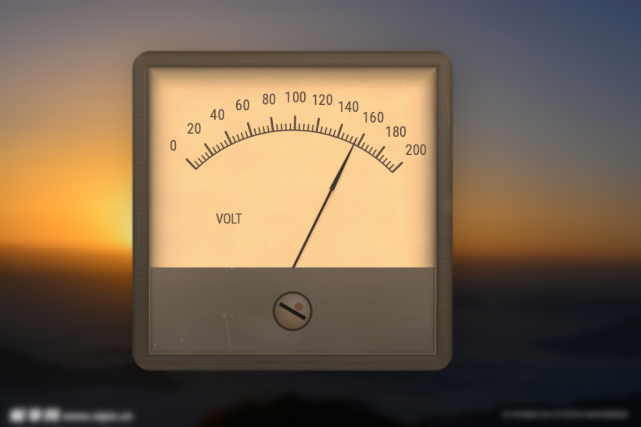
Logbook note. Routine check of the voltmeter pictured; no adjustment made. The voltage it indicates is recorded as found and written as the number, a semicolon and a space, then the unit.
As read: 156; V
